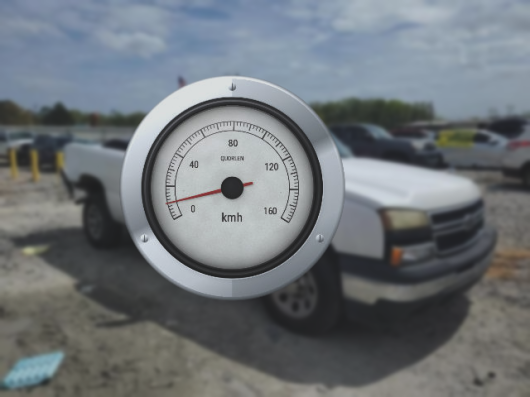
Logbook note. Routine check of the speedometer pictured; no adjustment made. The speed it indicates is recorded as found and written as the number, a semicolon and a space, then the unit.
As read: 10; km/h
